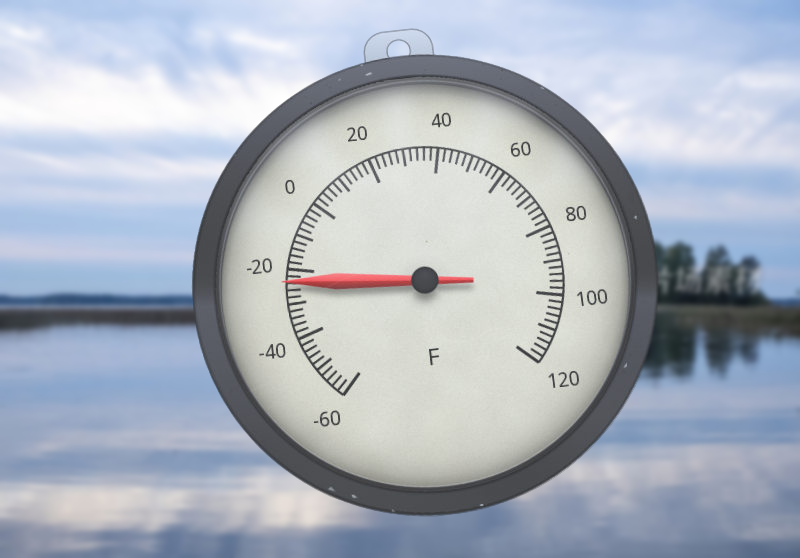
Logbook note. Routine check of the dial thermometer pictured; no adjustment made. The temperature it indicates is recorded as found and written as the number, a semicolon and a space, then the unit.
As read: -24; °F
